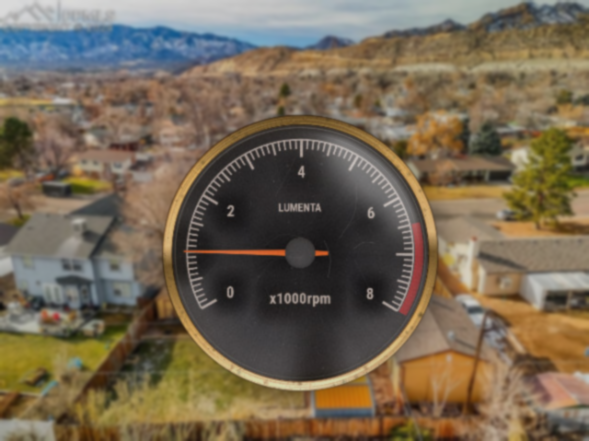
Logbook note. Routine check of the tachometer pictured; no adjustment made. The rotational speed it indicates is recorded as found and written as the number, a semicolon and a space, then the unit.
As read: 1000; rpm
